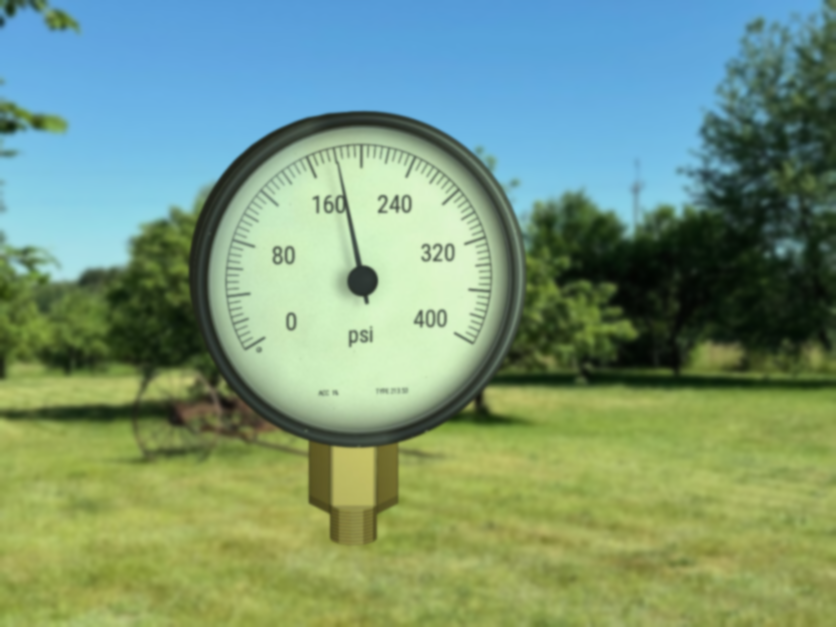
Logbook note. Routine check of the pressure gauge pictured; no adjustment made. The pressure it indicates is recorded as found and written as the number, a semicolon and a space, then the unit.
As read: 180; psi
